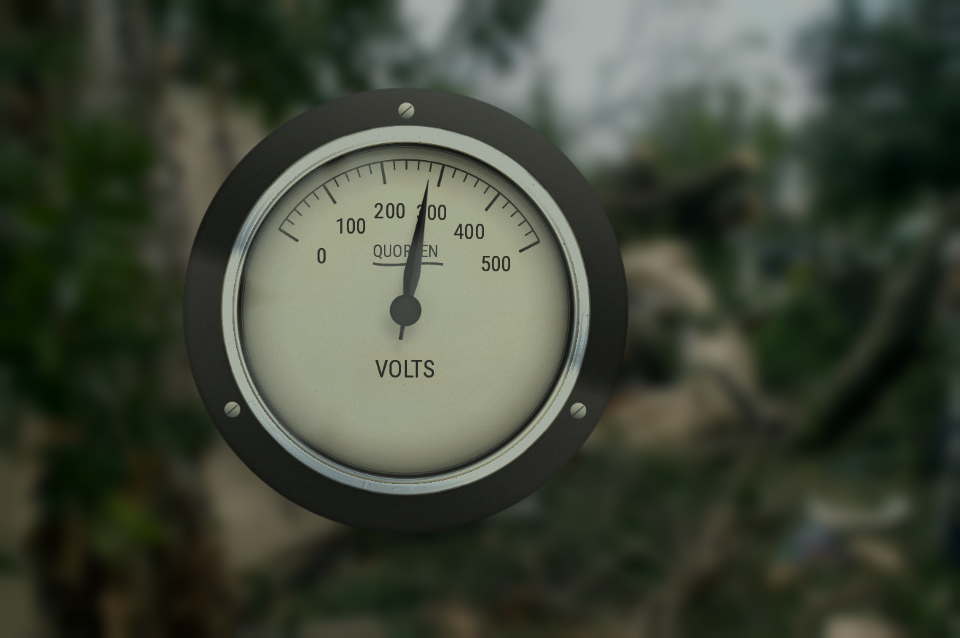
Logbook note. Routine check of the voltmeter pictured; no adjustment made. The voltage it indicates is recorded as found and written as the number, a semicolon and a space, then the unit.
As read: 280; V
